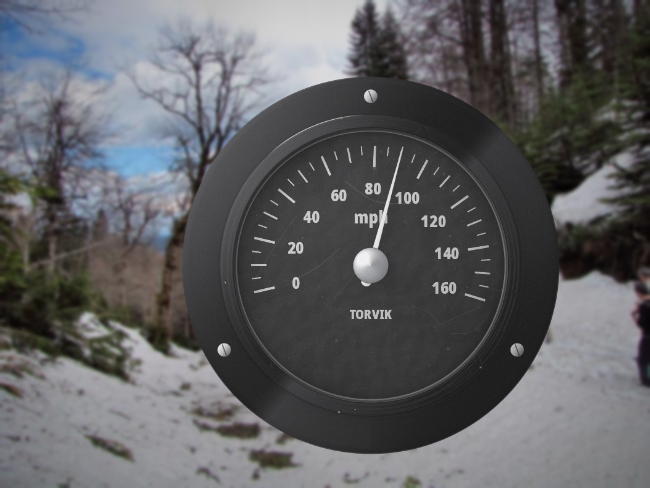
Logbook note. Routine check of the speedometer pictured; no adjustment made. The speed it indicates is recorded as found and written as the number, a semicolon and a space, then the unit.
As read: 90; mph
